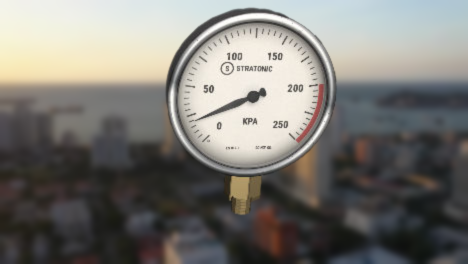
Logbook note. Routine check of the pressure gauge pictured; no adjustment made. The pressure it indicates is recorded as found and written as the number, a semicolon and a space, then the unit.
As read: 20; kPa
